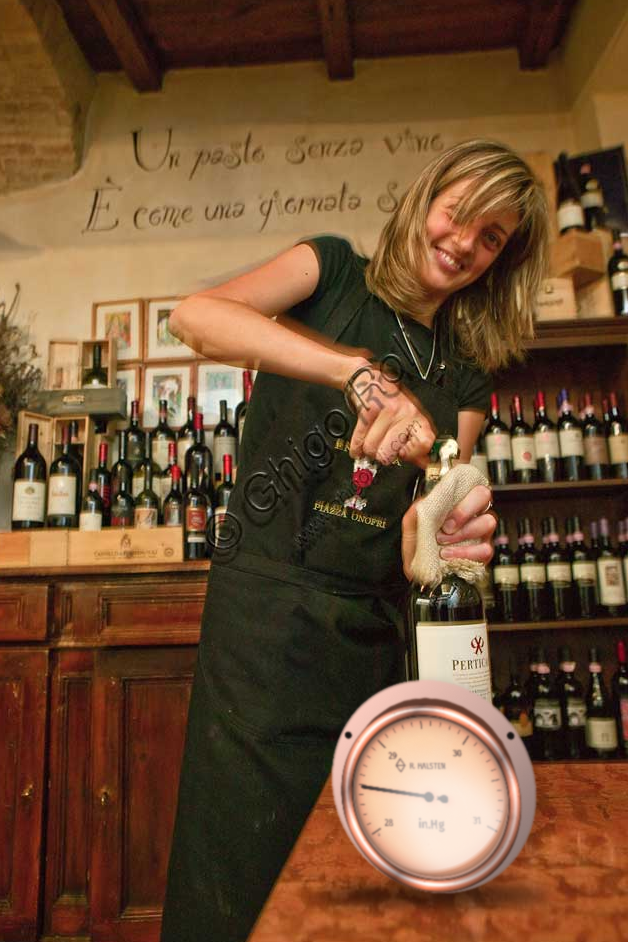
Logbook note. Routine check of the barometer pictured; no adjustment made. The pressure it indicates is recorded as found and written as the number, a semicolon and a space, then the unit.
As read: 28.5; inHg
